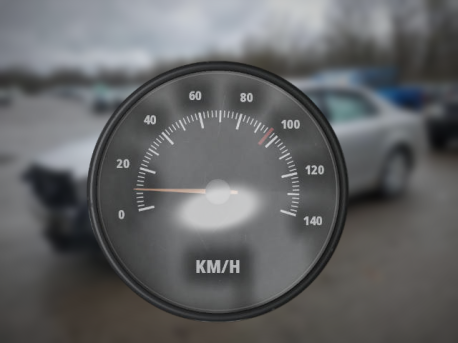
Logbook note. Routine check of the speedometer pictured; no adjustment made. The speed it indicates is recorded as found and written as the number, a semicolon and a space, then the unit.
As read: 10; km/h
